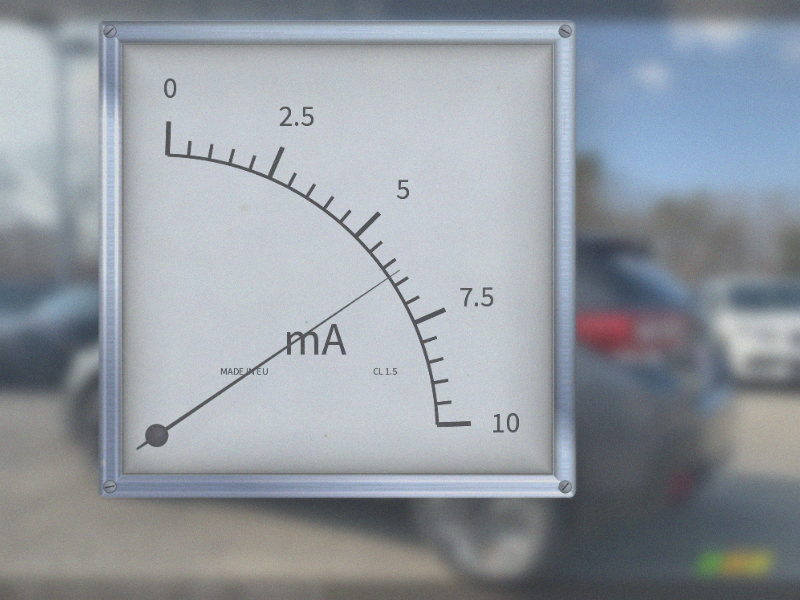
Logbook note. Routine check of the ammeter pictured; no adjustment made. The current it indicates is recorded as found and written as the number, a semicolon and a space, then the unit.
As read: 6.25; mA
